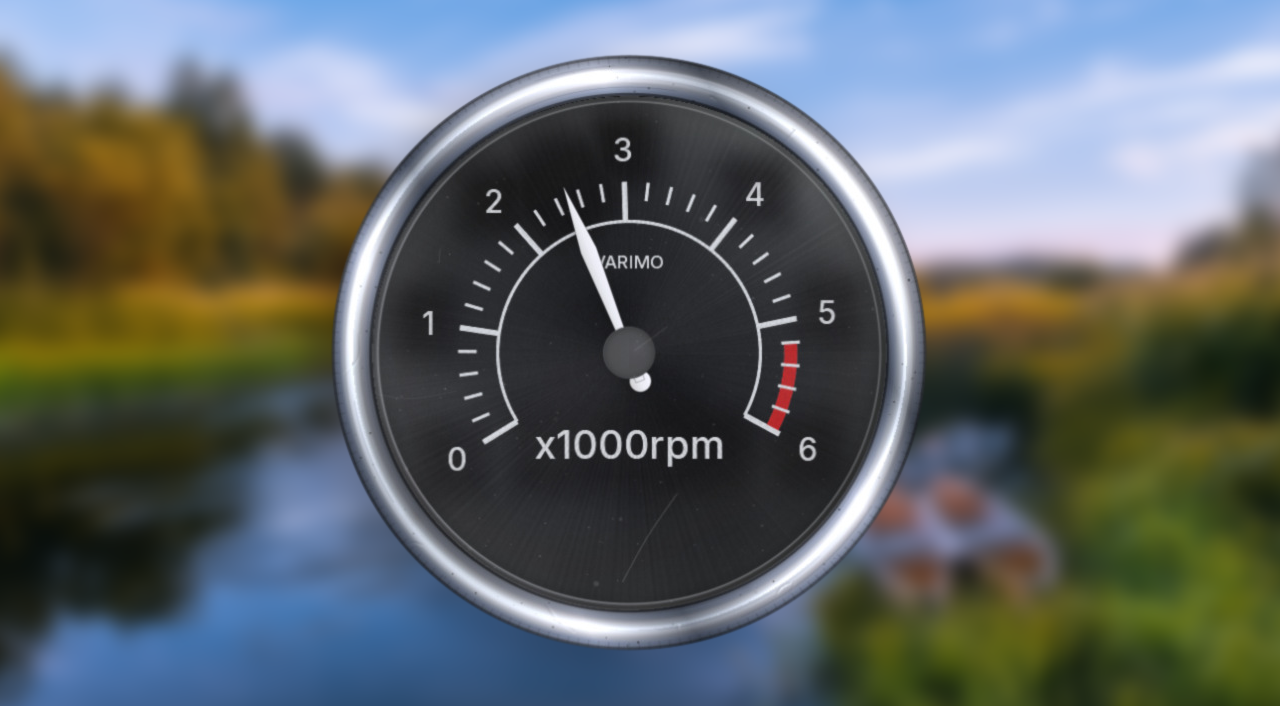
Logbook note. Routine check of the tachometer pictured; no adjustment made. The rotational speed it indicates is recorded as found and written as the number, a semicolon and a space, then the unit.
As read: 2500; rpm
